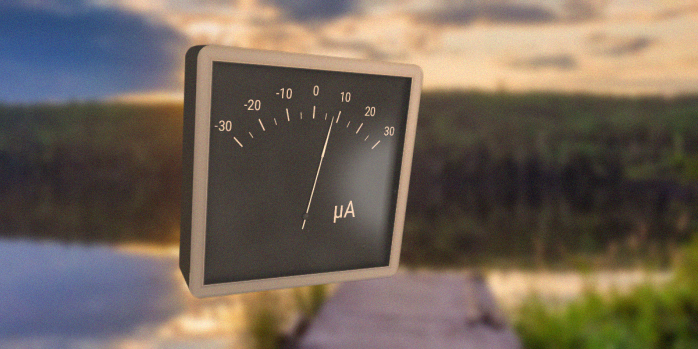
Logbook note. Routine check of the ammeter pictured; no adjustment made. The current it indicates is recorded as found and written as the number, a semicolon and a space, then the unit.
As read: 7.5; µA
